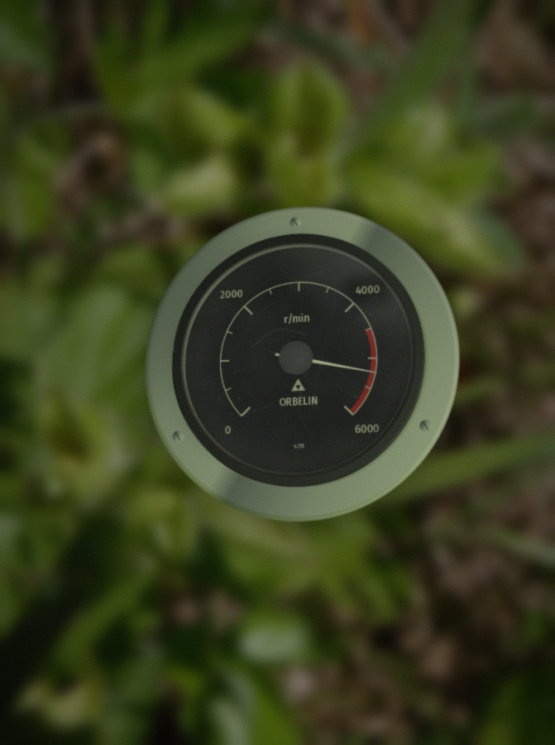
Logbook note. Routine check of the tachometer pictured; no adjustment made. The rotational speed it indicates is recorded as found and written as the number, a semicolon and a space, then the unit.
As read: 5250; rpm
